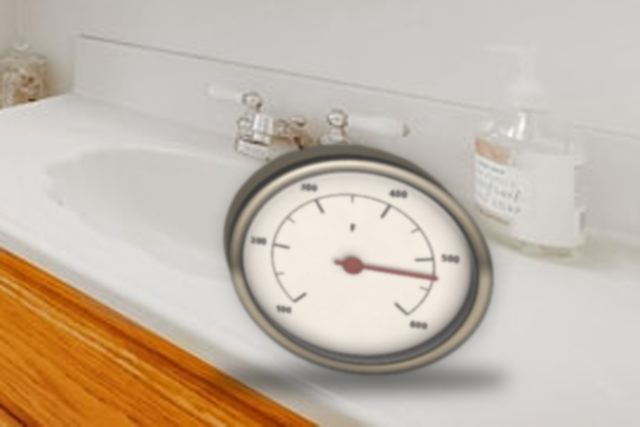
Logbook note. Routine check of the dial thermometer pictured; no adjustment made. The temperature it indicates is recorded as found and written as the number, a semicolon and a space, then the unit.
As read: 525; °F
